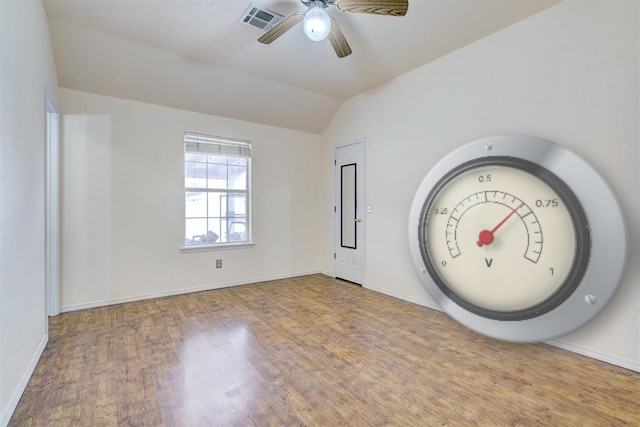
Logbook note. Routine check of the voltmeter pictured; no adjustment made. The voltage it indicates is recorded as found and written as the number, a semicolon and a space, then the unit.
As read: 0.7; V
